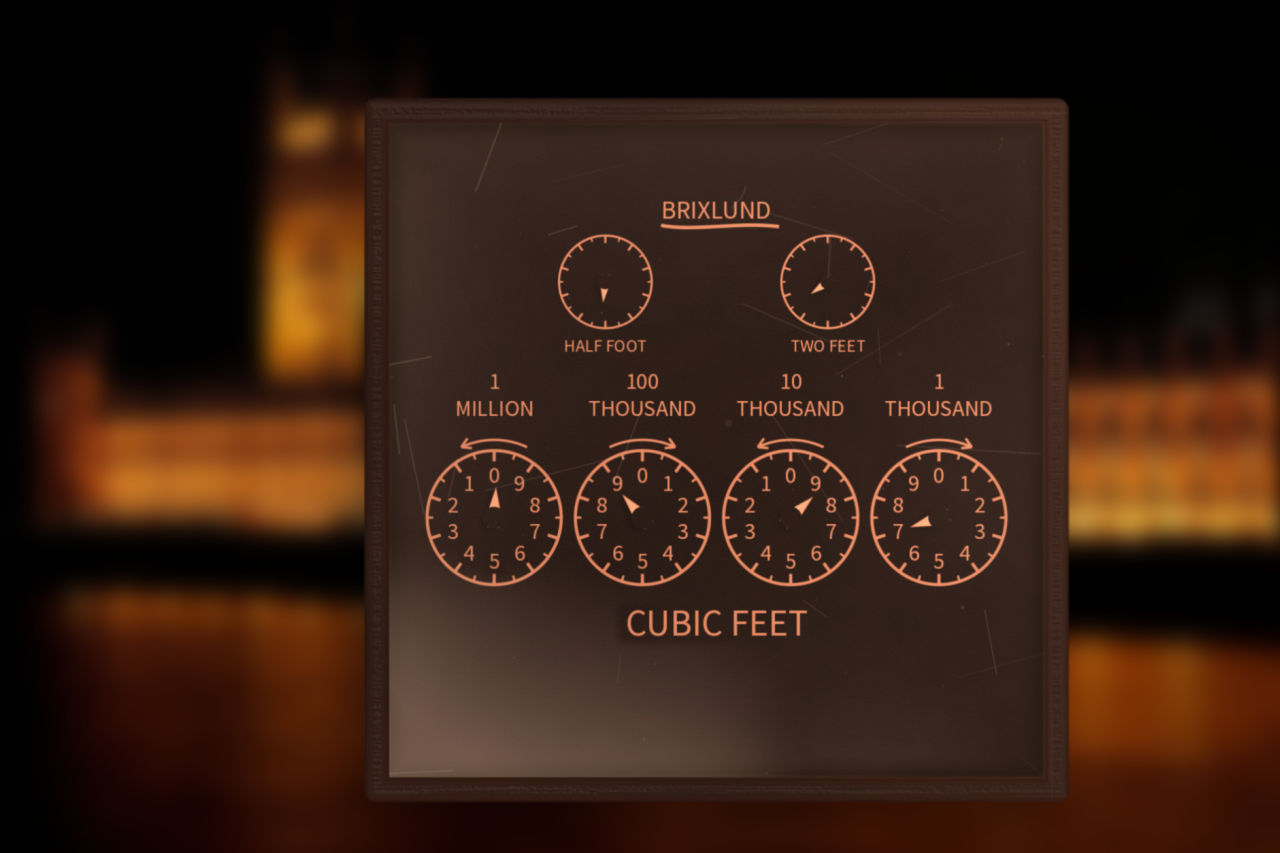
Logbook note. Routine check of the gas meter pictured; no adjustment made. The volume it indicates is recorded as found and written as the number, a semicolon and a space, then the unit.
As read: 988700; ft³
